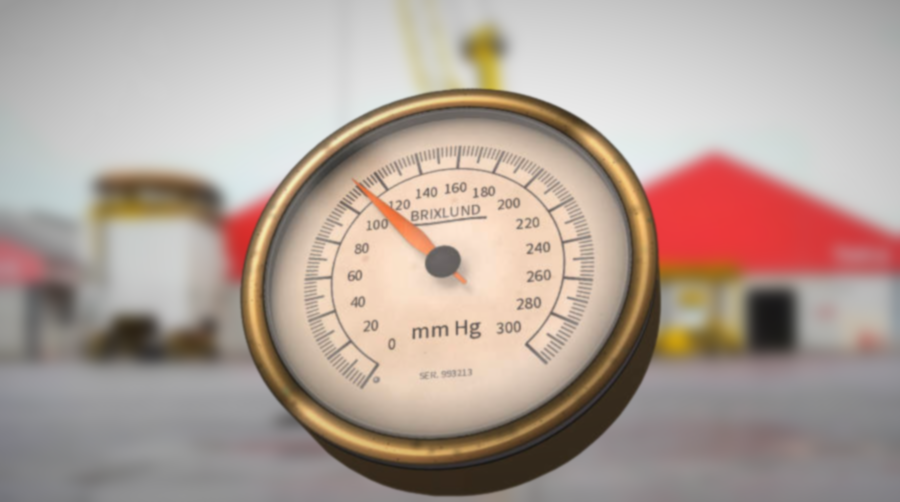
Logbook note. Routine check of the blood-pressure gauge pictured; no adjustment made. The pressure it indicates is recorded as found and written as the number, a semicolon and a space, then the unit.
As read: 110; mmHg
